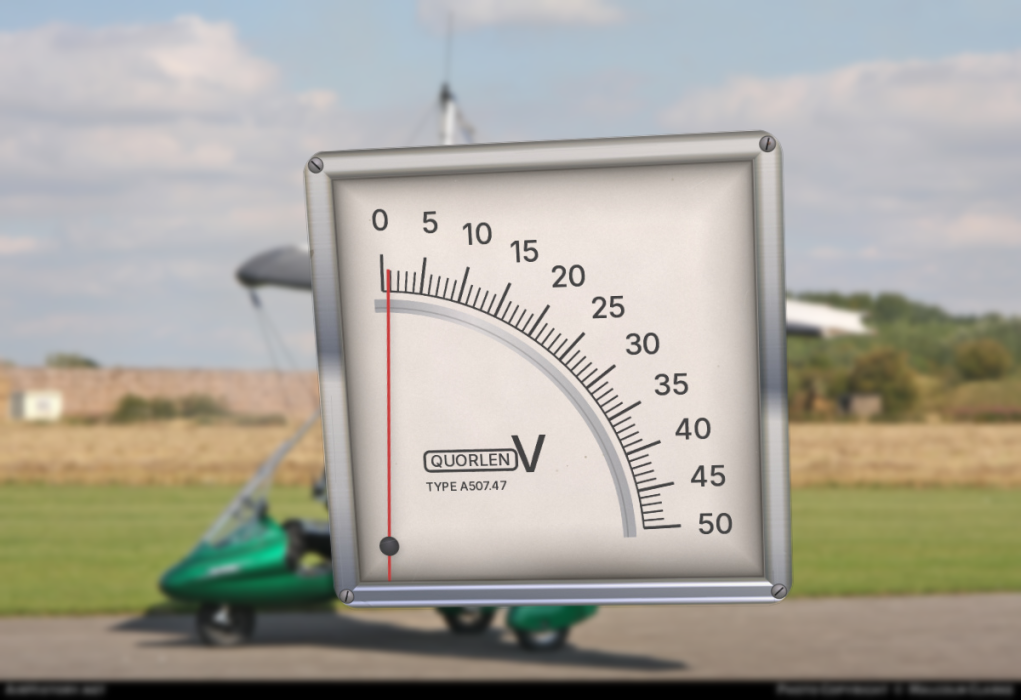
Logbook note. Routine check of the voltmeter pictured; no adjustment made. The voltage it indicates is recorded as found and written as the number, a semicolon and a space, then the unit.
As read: 1; V
